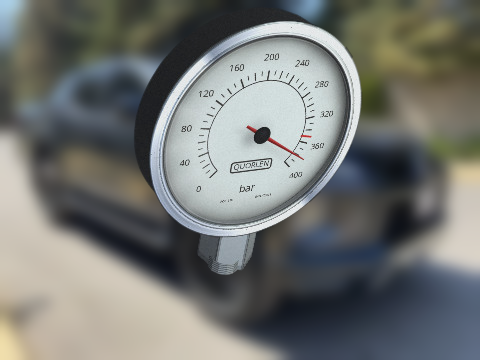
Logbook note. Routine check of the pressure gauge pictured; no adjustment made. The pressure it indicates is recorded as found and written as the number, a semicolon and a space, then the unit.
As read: 380; bar
